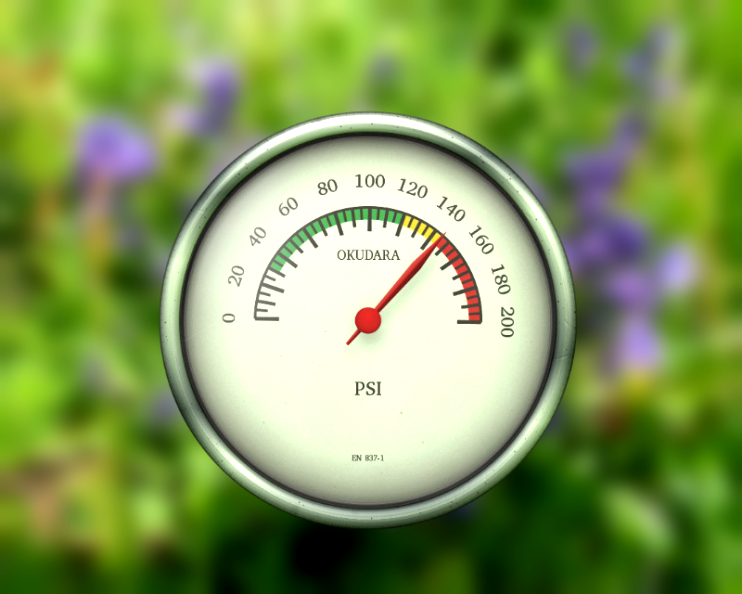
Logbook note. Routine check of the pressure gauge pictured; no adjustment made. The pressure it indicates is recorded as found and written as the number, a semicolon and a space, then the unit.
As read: 145; psi
